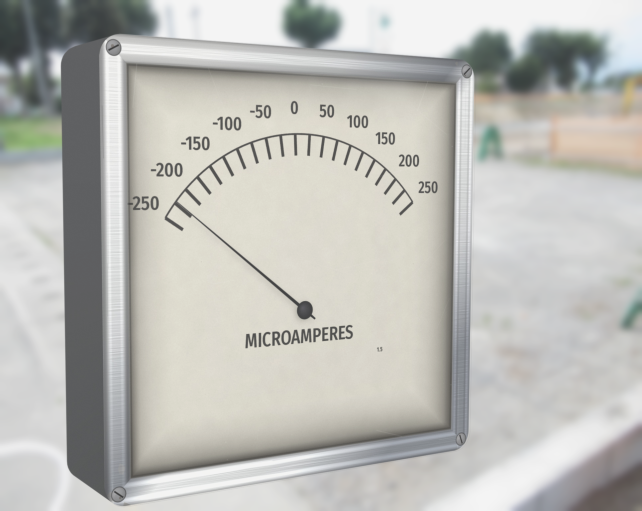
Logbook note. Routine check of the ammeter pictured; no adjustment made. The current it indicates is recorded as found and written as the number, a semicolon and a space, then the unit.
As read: -225; µA
